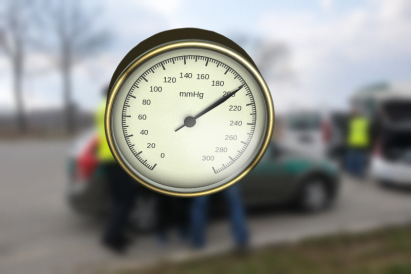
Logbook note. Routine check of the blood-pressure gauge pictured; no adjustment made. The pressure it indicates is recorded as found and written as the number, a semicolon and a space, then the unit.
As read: 200; mmHg
